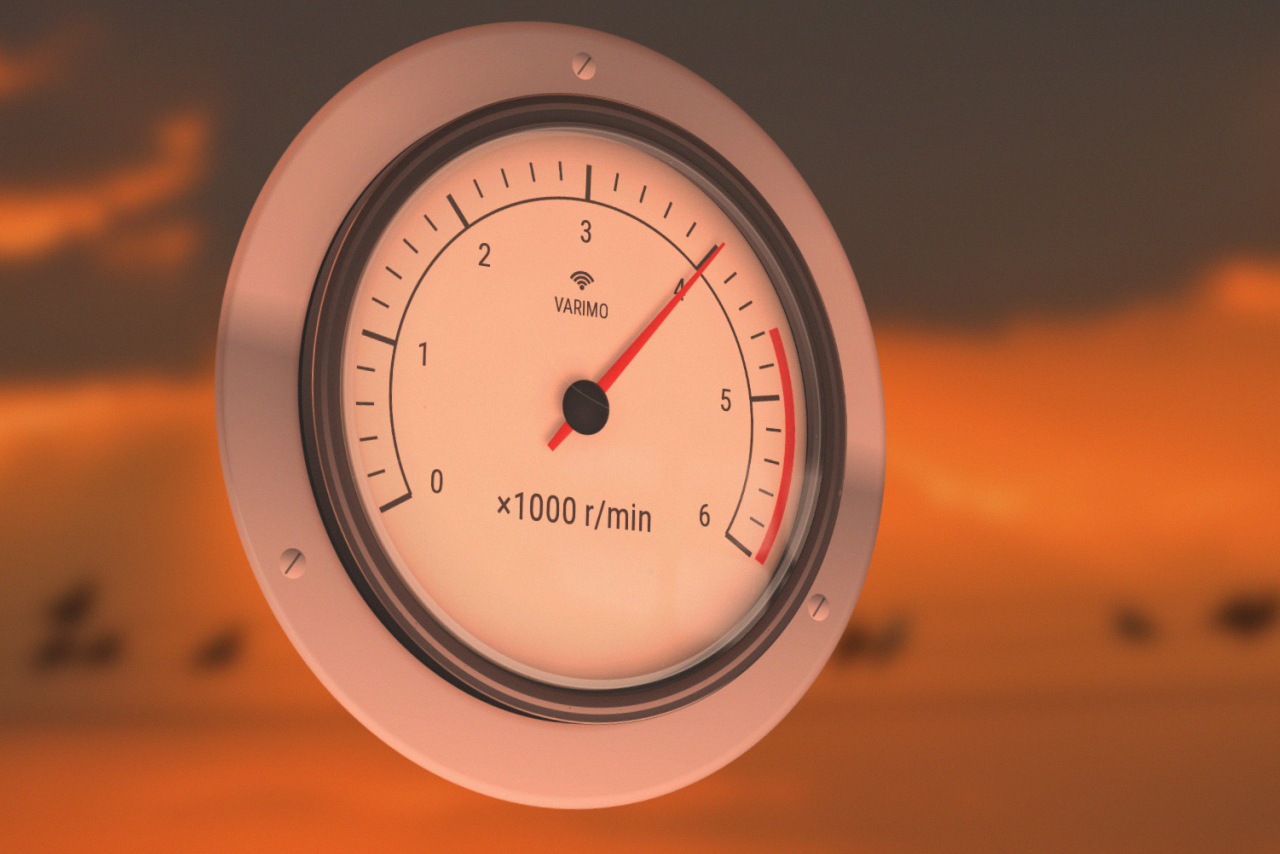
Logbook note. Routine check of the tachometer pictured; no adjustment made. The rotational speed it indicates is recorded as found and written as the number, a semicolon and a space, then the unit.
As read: 4000; rpm
